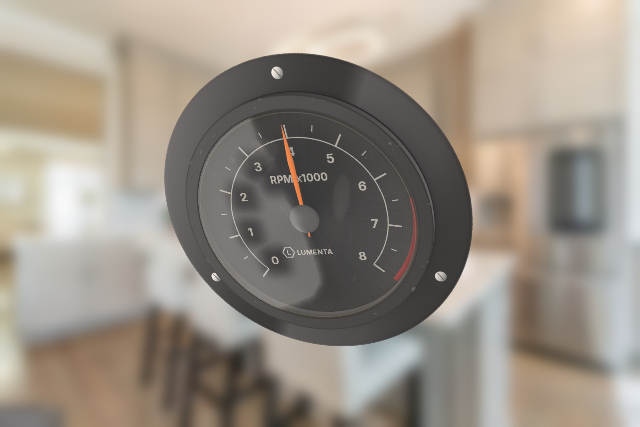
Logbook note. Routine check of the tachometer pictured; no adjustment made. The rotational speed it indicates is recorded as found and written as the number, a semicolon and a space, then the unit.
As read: 4000; rpm
